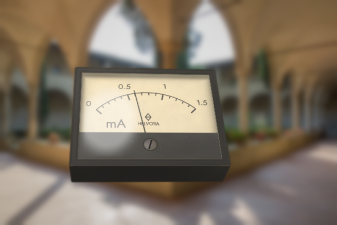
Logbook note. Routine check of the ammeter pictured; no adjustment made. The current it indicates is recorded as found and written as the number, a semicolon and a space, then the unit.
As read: 0.6; mA
